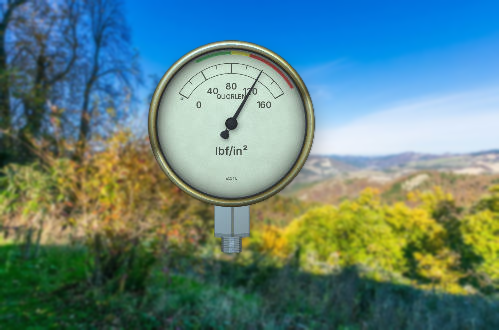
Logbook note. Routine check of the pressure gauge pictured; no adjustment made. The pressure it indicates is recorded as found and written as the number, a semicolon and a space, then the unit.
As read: 120; psi
